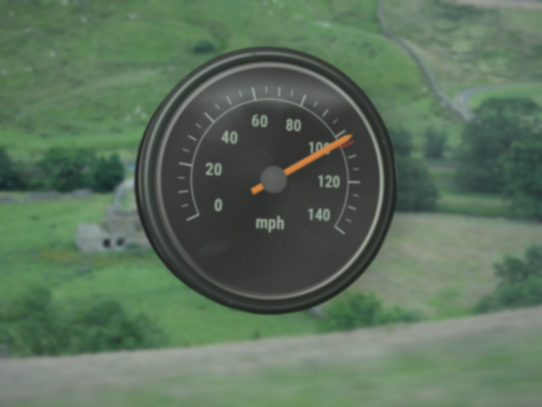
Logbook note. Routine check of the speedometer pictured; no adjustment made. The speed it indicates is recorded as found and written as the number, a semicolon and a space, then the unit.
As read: 102.5; mph
